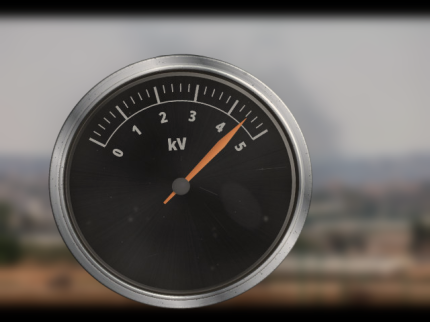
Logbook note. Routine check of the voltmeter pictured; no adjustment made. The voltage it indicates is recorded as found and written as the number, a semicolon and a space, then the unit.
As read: 4.4; kV
